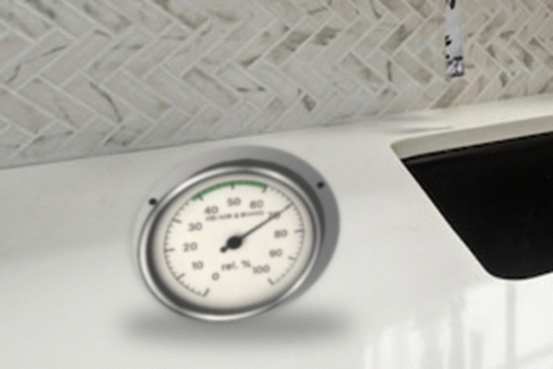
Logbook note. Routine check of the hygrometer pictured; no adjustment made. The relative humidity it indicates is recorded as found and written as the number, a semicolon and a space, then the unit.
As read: 70; %
